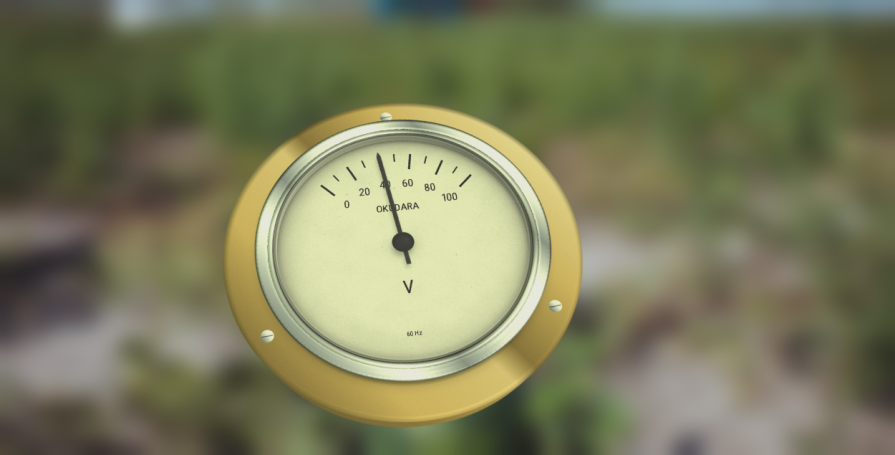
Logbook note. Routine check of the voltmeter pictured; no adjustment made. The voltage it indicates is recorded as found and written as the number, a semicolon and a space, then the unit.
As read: 40; V
